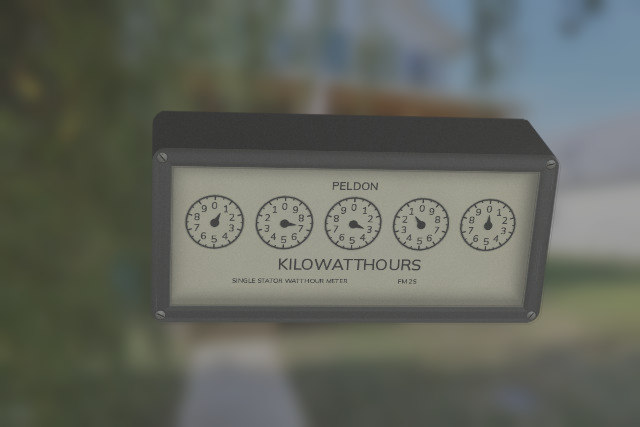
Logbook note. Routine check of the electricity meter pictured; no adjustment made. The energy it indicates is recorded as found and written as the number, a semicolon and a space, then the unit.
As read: 7310; kWh
